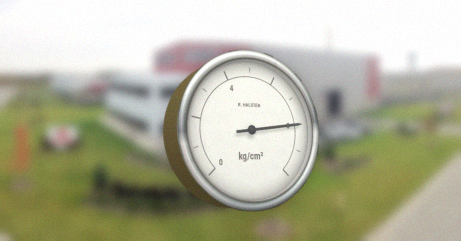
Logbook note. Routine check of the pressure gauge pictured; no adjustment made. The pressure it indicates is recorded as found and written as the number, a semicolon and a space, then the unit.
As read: 8; kg/cm²
